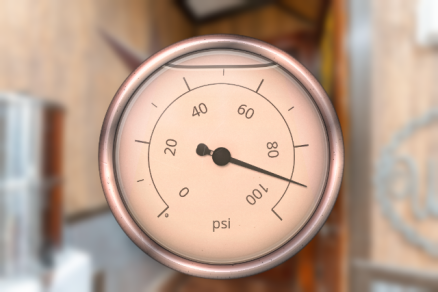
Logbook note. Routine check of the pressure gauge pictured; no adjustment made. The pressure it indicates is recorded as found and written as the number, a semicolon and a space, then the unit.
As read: 90; psi
